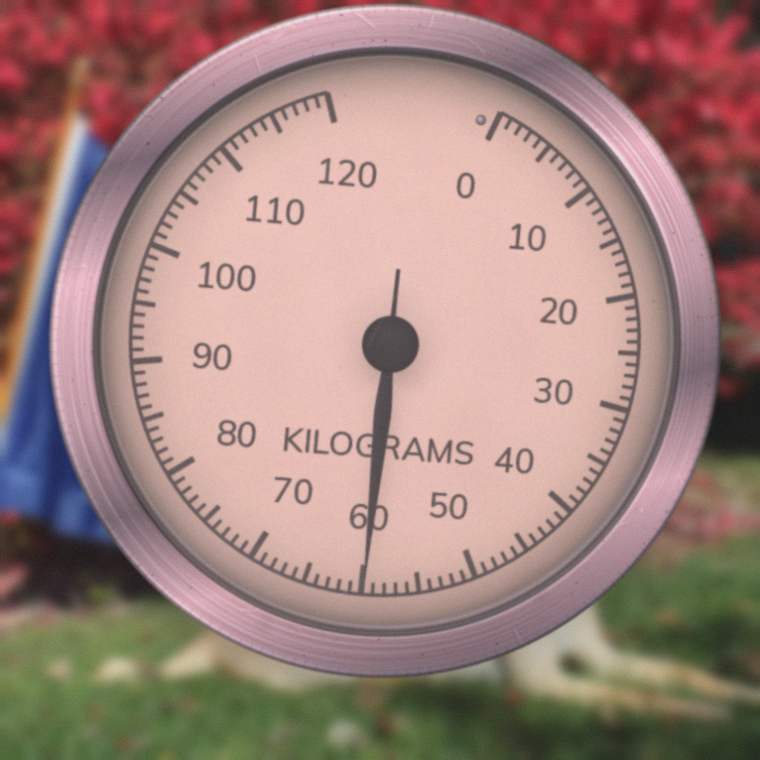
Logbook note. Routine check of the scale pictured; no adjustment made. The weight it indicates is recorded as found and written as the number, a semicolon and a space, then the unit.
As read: 60; kg
